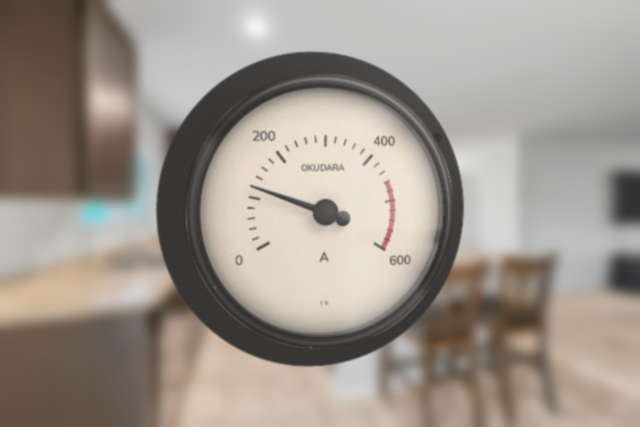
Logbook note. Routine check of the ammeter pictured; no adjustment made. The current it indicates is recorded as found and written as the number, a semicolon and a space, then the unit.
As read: 120; A
